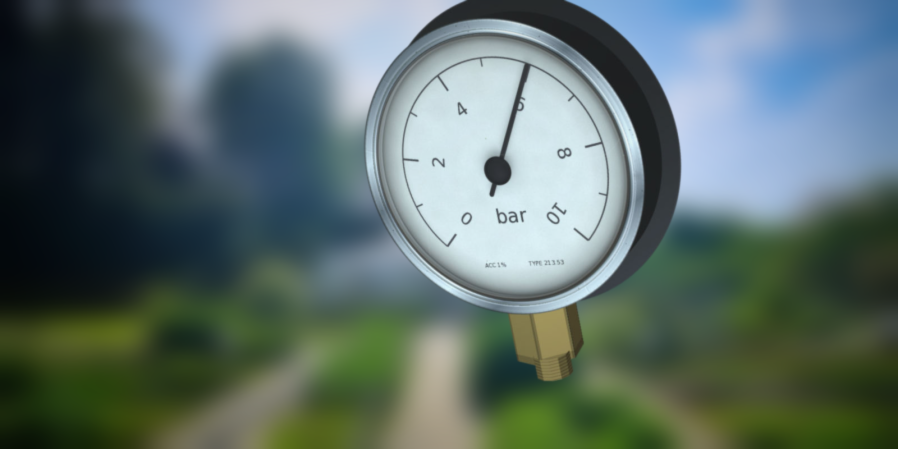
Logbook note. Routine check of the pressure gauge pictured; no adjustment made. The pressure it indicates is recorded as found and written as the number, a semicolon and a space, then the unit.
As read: 6; bar
